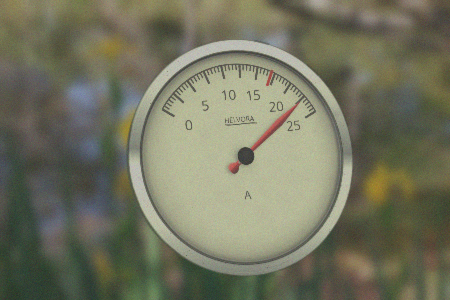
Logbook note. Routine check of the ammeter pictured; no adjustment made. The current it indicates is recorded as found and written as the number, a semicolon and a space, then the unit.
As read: 22.5; A
